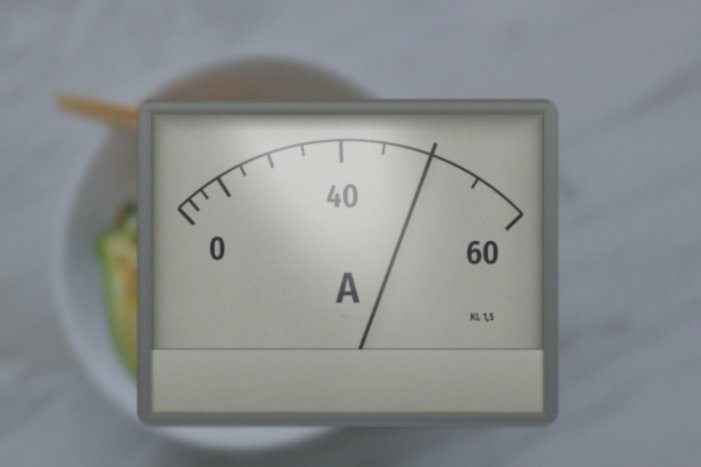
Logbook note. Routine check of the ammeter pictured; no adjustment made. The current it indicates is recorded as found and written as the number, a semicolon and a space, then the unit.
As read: 50; A
